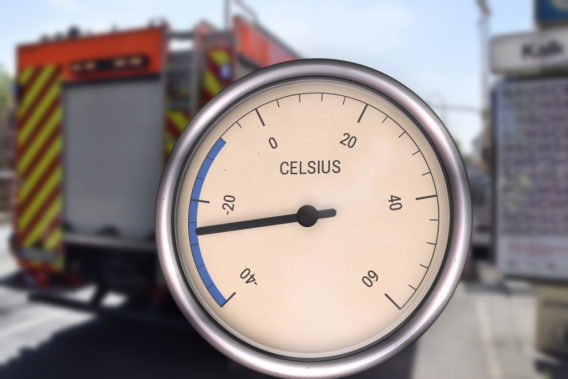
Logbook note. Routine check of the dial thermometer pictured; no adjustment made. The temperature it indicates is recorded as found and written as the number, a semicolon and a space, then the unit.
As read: -26; °C
